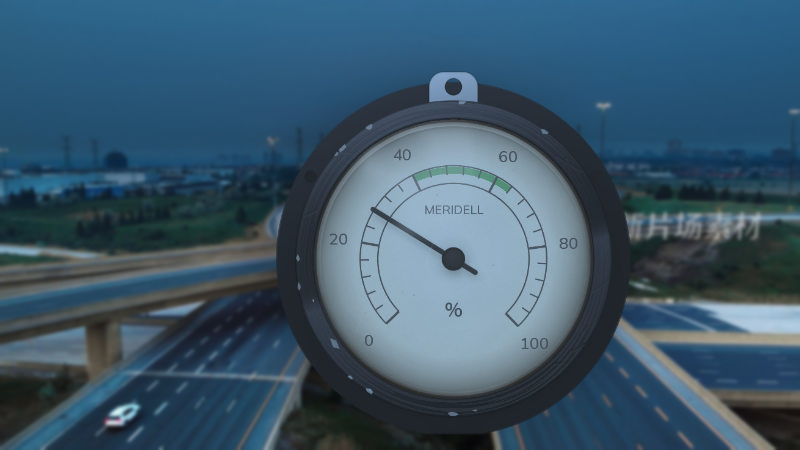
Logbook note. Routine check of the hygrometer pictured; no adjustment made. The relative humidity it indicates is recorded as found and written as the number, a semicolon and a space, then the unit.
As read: 28; %
